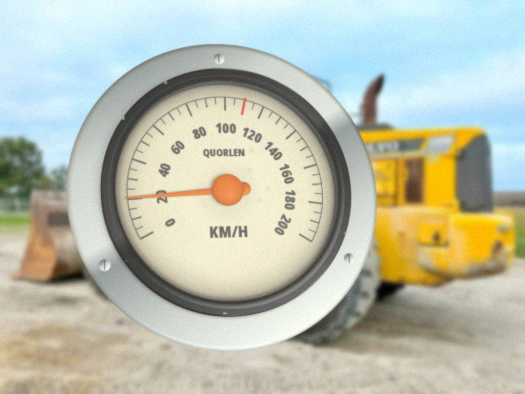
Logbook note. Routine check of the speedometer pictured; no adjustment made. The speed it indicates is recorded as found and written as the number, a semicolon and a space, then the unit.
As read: 20; km/h
